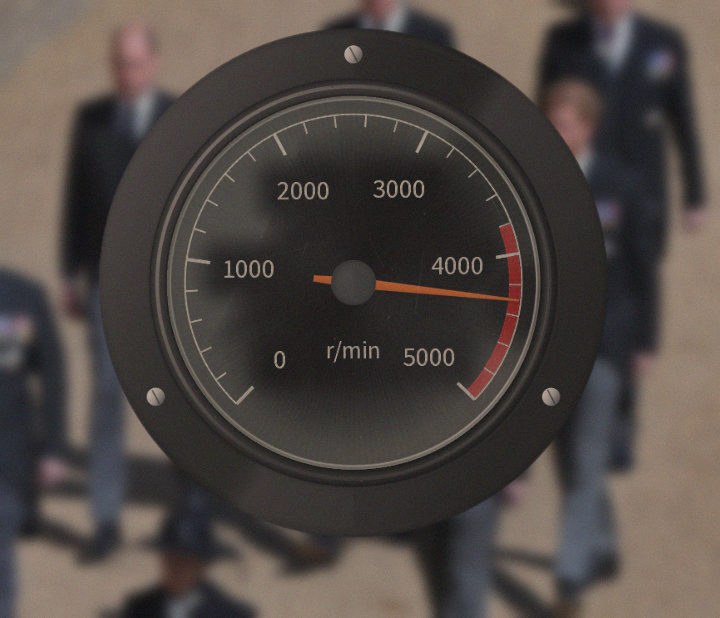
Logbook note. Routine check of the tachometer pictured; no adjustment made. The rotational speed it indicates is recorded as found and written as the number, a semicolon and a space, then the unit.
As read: 4300; rpm
